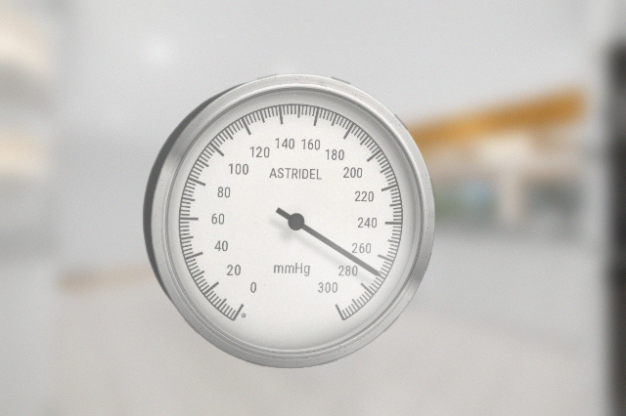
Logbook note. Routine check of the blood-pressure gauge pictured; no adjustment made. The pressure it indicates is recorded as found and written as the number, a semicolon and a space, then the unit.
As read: 270; mmHg
